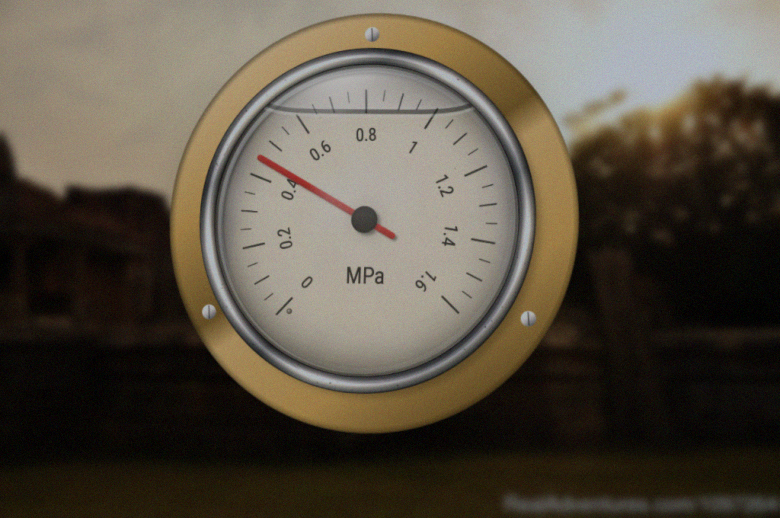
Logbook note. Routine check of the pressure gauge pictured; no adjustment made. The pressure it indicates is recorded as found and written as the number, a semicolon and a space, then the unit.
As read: 0.45; MPa
